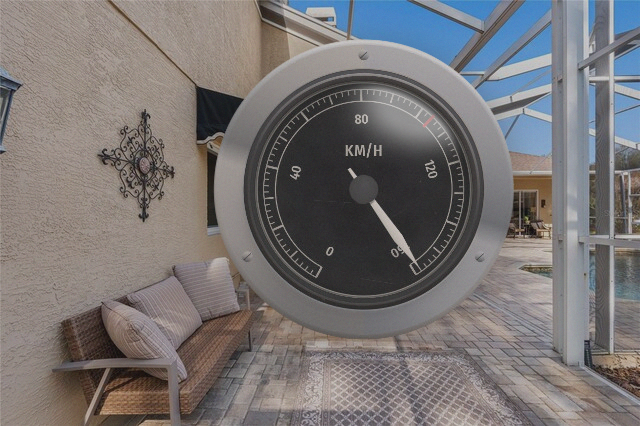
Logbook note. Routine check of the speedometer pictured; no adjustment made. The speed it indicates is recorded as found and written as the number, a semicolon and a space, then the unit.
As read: 158; km/h
